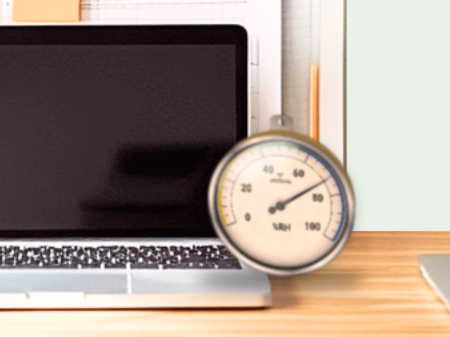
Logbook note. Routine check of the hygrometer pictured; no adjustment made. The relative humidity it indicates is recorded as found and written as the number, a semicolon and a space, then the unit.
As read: 72; %
